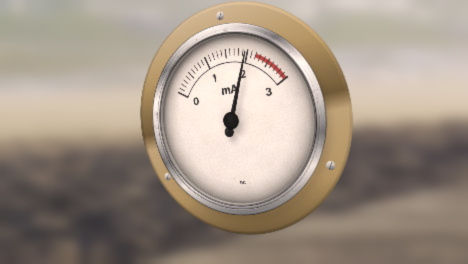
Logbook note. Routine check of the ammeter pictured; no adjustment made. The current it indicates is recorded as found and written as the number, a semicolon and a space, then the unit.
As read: 2; mA
